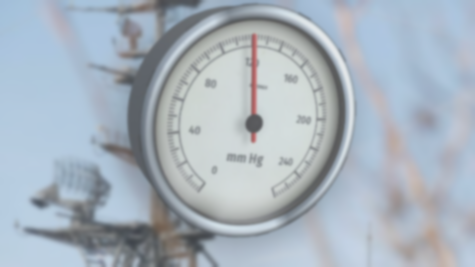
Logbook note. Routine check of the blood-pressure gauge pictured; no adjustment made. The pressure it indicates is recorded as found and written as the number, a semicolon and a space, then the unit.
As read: 120; mmHg
